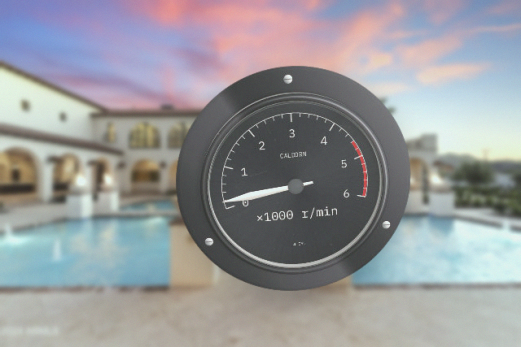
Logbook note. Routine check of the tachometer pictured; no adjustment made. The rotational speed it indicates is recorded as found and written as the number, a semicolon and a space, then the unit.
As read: 200; rpm
